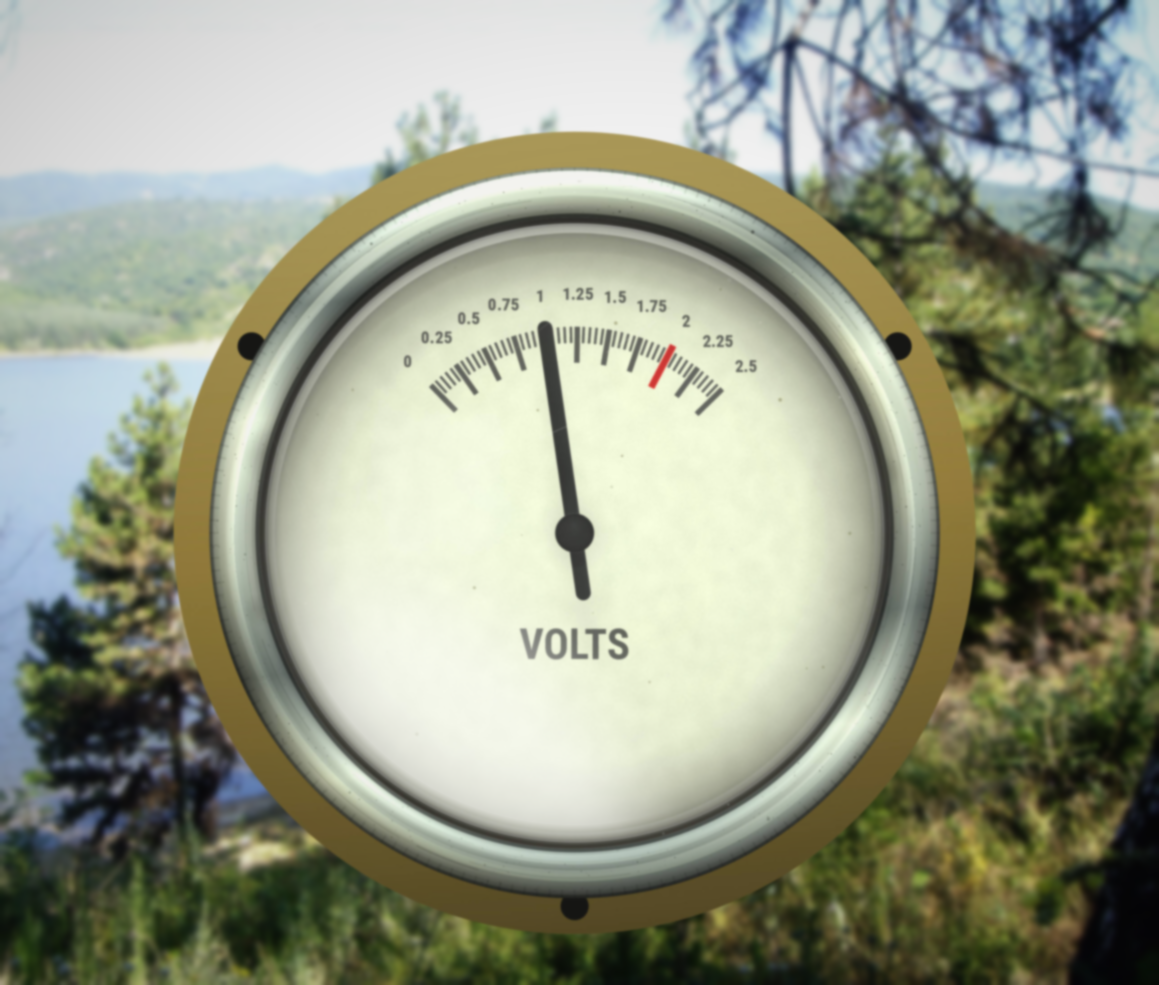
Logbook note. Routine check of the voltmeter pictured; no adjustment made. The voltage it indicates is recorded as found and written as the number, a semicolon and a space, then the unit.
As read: 1; V
